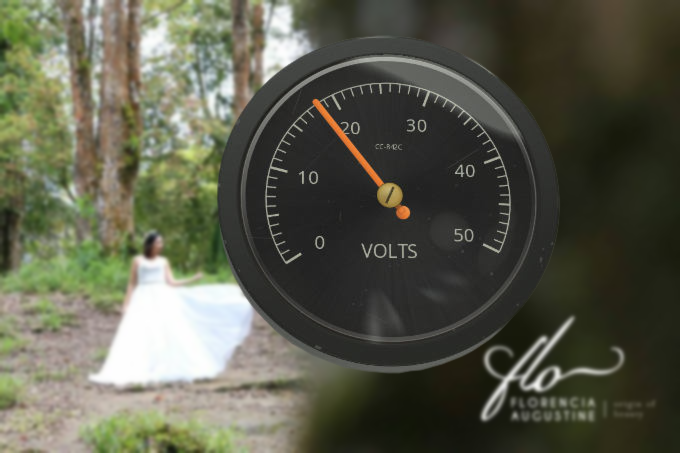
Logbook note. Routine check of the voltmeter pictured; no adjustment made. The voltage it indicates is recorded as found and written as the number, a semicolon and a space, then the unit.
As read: 18; V
